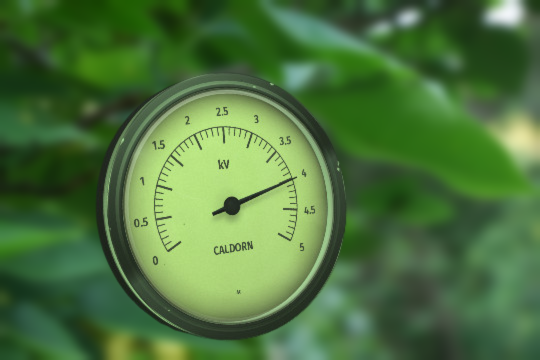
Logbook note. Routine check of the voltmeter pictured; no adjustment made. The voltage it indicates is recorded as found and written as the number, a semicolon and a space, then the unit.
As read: 4; kV
